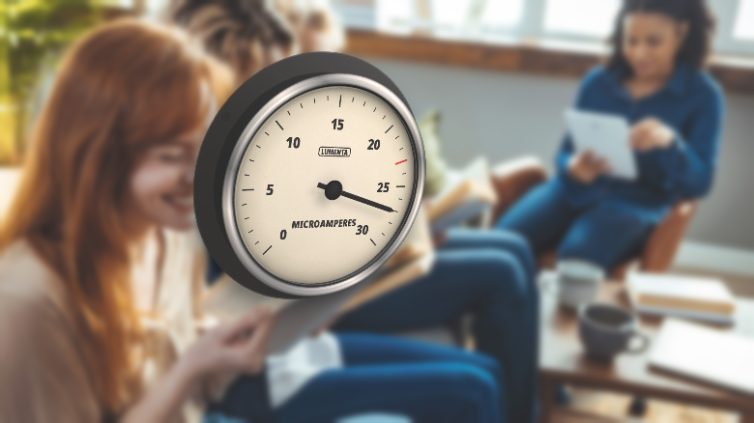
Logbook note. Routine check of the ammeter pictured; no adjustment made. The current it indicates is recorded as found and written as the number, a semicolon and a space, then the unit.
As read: 27; µA
